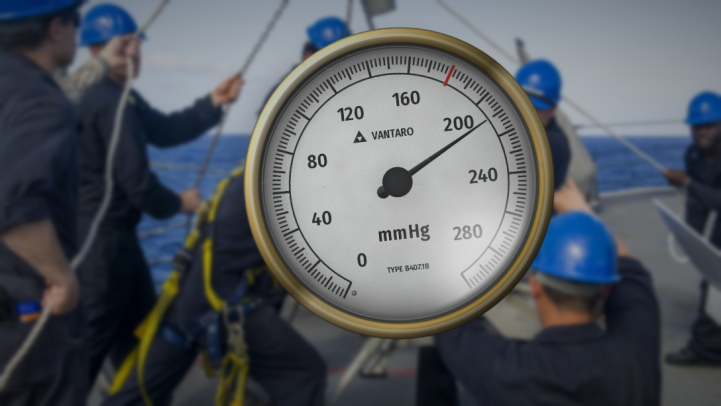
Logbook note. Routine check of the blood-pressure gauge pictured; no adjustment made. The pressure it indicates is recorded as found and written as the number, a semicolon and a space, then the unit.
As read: 210; mmHg
